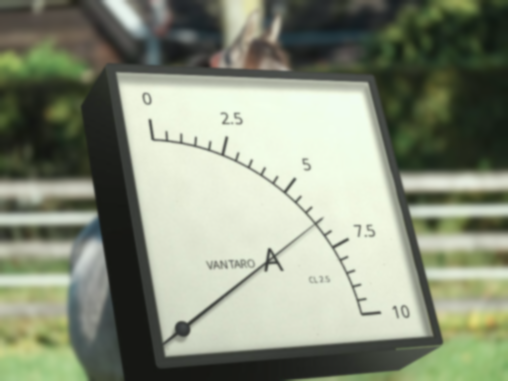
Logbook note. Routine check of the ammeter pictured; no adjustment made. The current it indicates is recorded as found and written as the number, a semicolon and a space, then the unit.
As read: 6.5; A
